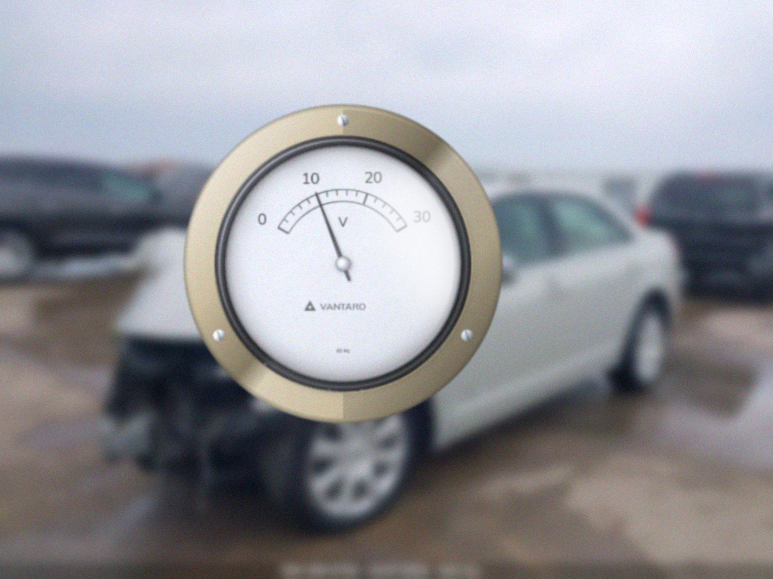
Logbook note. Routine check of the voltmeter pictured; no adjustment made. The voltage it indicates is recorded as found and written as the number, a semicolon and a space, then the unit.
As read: 10; V
